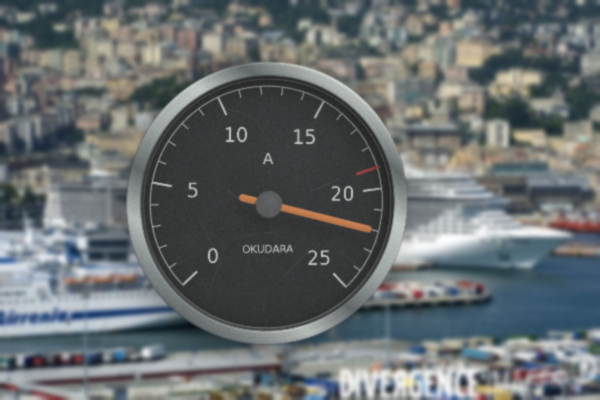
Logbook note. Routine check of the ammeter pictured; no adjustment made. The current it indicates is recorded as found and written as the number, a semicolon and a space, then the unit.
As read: 22; A
